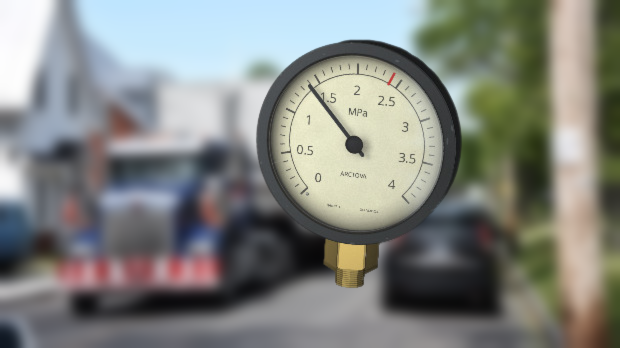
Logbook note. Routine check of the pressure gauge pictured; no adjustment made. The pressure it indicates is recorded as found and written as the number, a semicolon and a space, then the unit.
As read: 1.4; MPa
